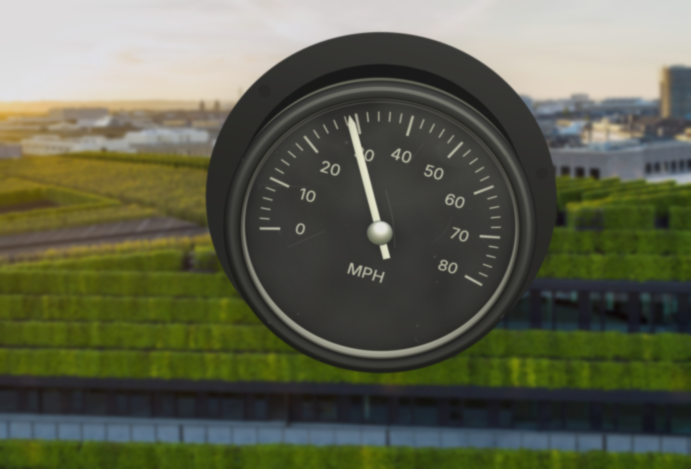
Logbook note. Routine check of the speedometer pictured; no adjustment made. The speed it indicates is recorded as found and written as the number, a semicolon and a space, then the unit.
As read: 29; mph
